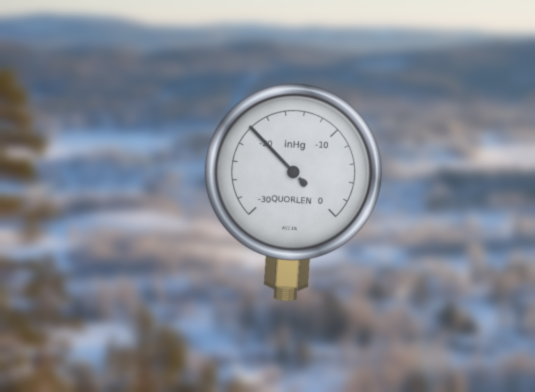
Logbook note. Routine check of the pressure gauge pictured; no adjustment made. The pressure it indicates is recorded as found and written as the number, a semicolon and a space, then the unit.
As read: -20; inHg
